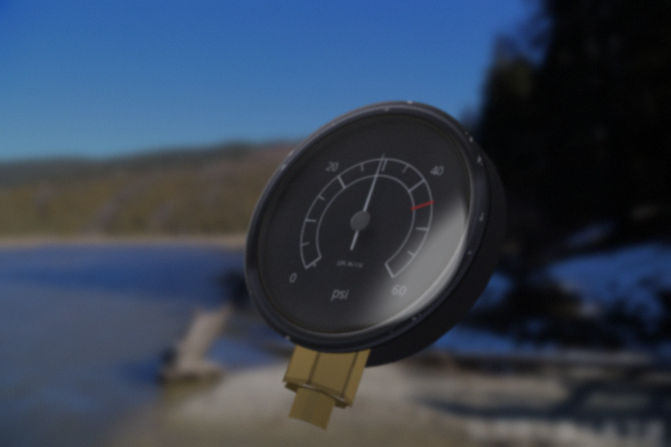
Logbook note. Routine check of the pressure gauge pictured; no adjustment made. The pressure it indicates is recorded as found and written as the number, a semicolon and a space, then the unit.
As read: 30; psi
